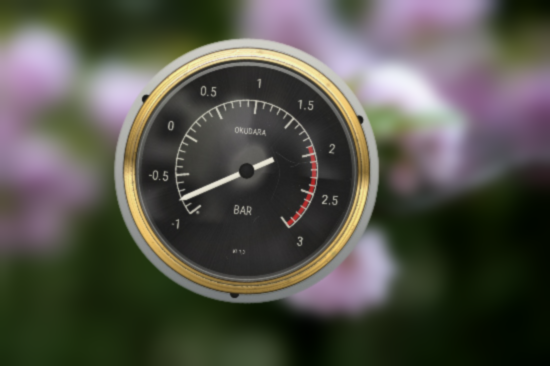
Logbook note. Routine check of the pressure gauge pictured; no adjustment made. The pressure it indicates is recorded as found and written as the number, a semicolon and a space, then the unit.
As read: -0.8; bar
